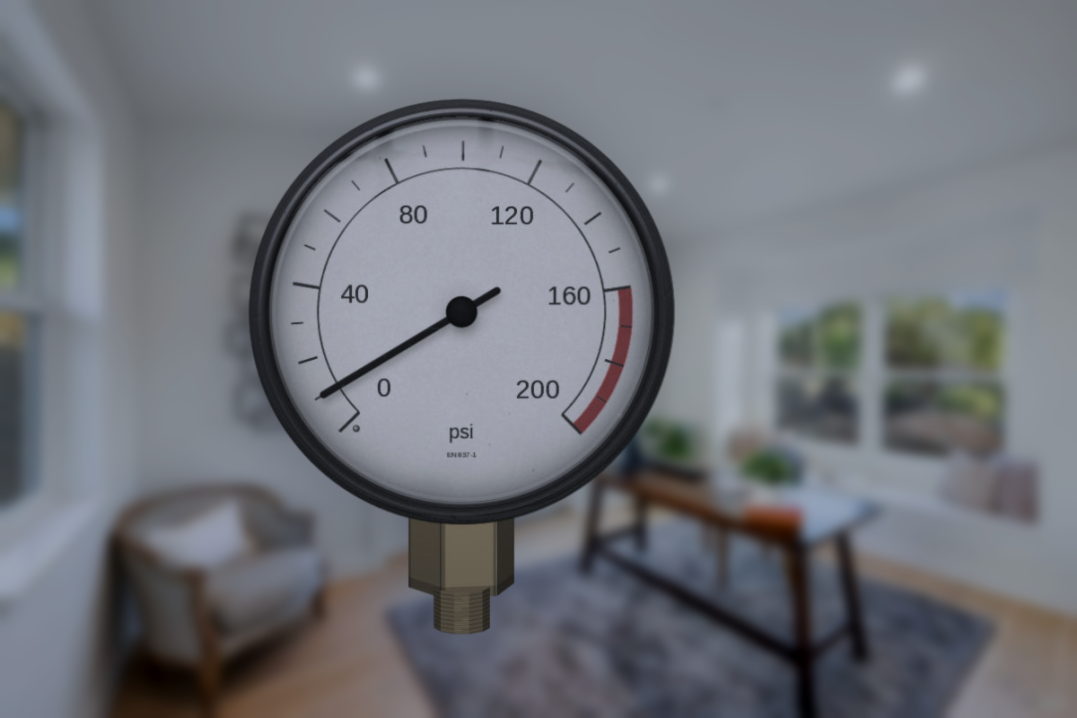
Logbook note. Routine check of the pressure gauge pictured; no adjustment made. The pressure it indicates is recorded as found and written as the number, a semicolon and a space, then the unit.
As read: 10; psi
